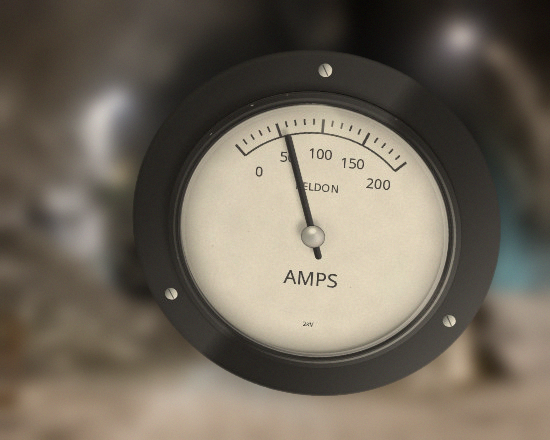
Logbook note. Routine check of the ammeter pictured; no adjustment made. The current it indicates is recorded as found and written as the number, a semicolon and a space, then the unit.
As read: 60; A
